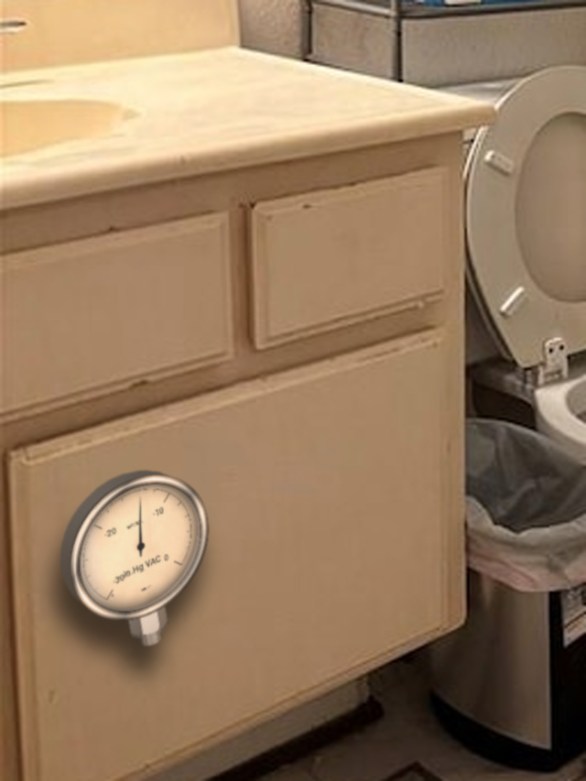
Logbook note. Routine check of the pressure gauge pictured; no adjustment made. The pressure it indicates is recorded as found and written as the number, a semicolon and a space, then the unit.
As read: -14; inHg
